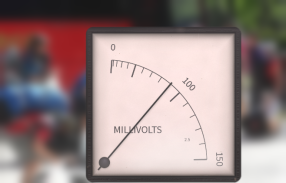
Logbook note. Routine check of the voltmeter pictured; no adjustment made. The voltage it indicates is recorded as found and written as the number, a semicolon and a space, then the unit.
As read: 90; mV
